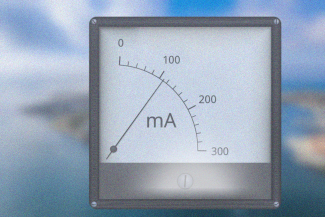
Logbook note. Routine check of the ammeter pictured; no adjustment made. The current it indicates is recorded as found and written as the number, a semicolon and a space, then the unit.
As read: 110; mA
